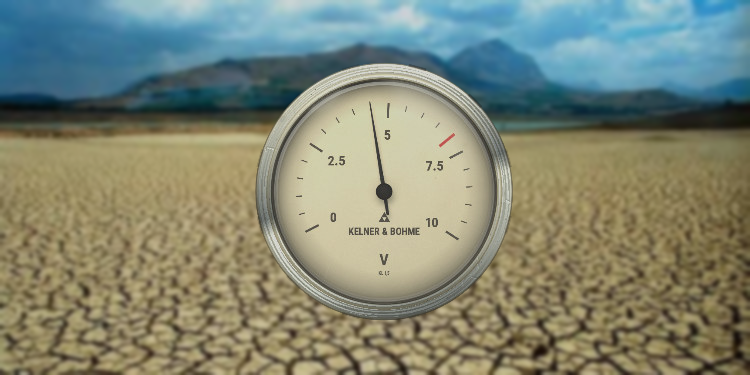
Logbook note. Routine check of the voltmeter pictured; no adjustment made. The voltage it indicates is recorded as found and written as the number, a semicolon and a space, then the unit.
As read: 4.5; V
